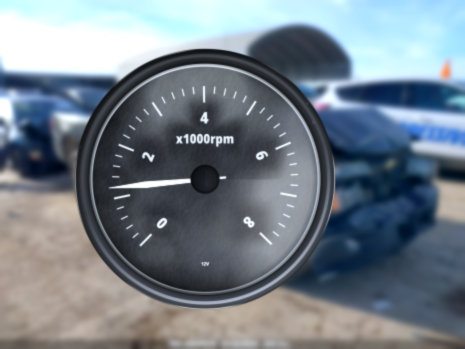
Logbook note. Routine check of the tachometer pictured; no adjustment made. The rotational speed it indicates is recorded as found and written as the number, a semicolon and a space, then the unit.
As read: 1200; rpm
